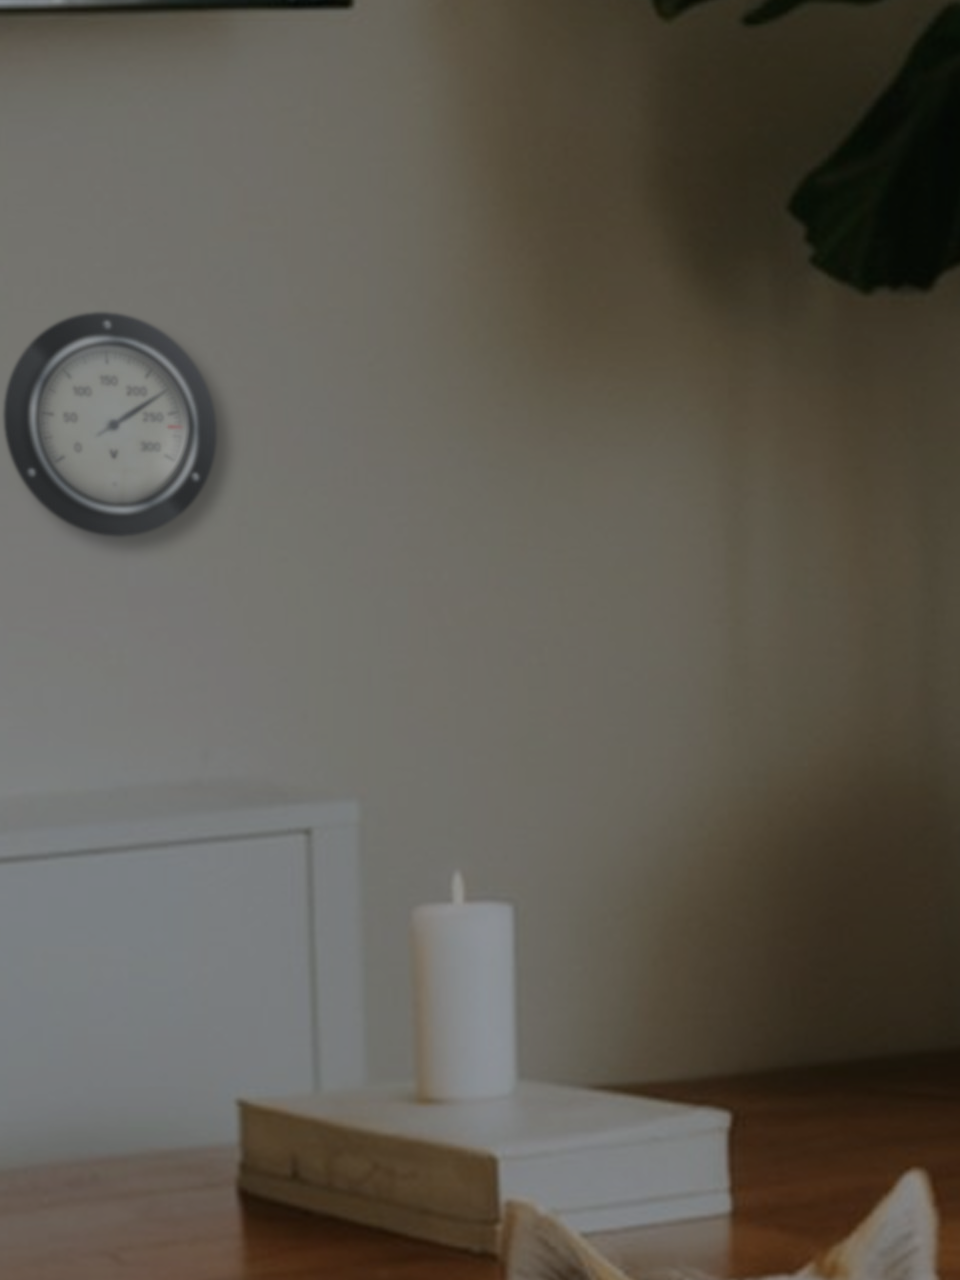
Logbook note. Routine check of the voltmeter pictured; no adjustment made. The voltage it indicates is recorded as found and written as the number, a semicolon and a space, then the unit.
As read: 225; V
